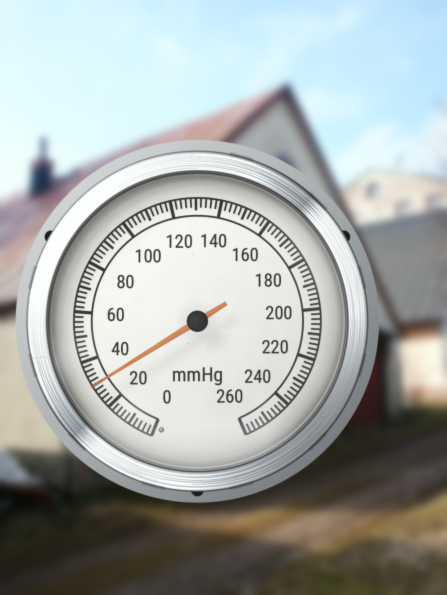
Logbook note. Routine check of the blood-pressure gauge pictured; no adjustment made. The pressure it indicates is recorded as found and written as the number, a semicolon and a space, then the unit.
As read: 30; mmHg
